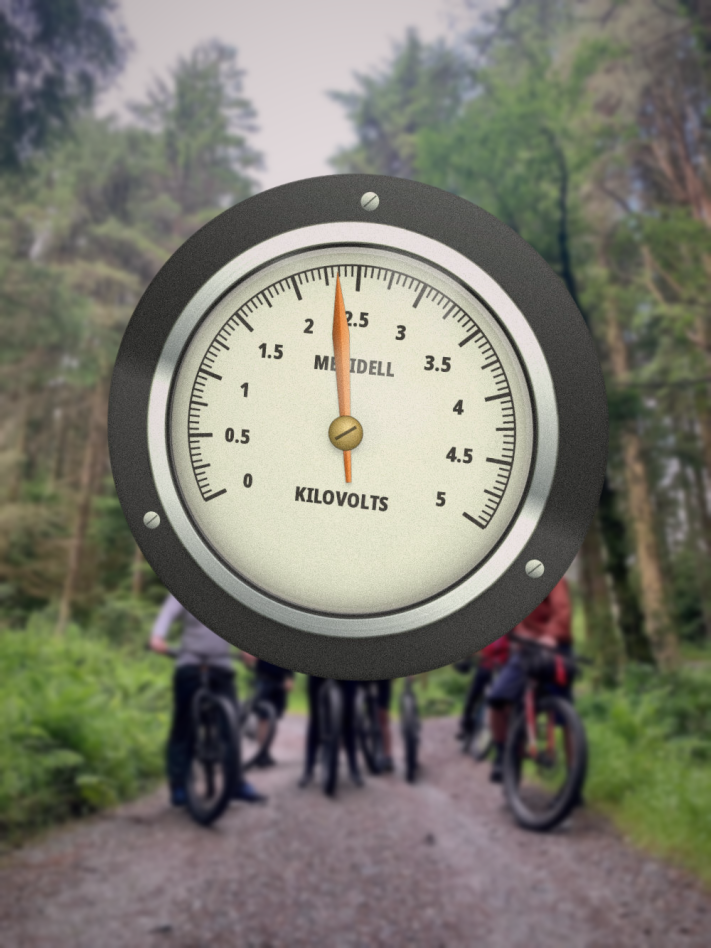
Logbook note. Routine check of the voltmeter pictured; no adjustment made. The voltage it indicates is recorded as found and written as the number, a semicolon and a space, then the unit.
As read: 2.35; kV
